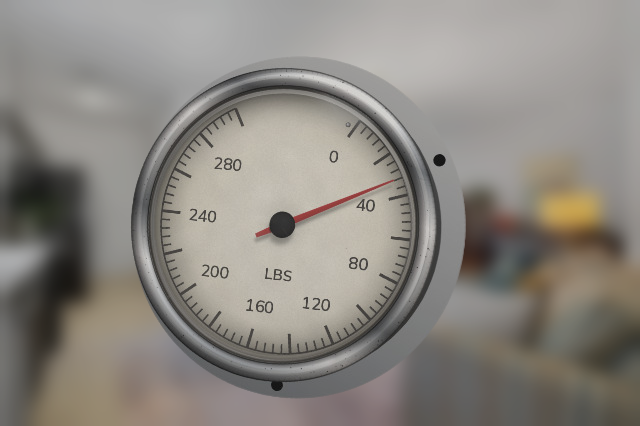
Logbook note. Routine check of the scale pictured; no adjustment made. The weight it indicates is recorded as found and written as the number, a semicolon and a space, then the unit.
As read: 32; lb
